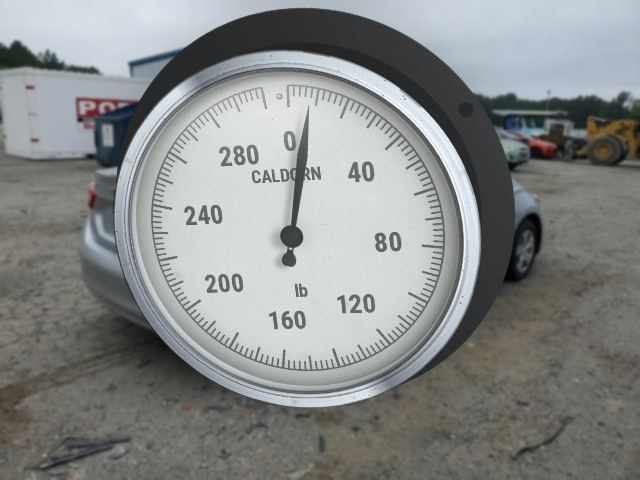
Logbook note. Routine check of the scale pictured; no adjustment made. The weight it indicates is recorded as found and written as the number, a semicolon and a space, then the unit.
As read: 8; lb
